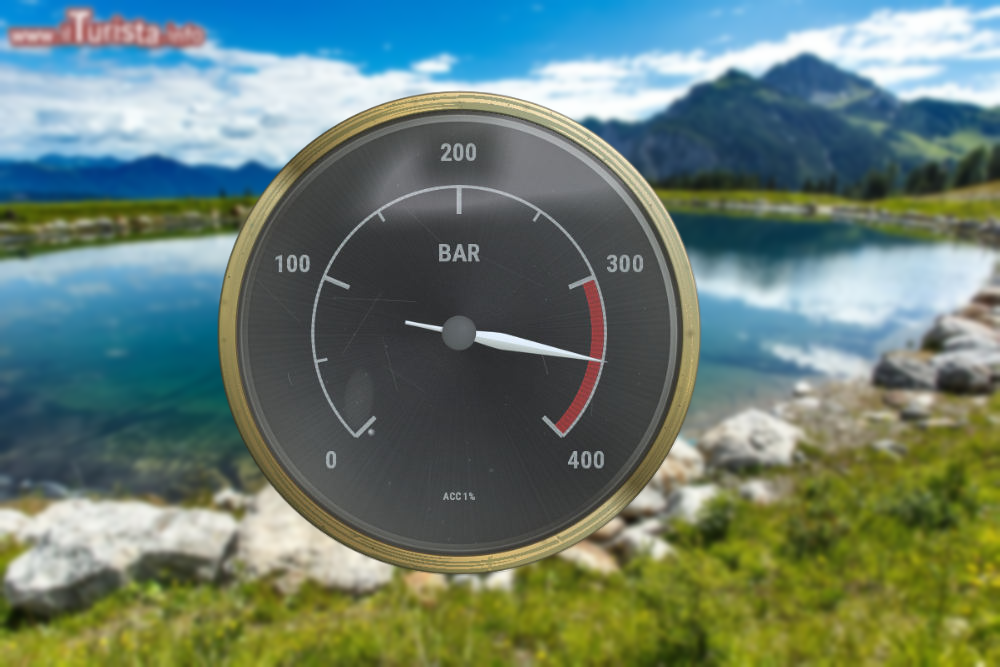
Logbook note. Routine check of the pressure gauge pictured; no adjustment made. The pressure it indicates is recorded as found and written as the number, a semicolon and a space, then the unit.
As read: 350; bar
